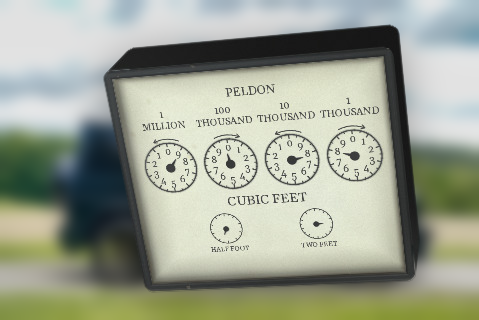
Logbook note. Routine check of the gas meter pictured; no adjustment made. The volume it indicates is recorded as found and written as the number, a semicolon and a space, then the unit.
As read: 897800; ft³
